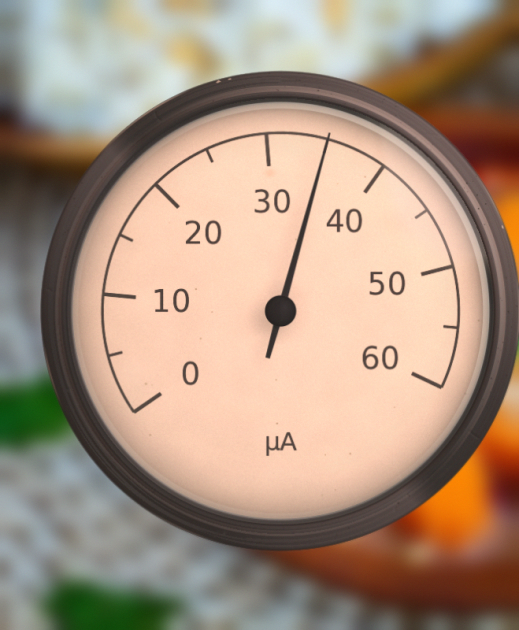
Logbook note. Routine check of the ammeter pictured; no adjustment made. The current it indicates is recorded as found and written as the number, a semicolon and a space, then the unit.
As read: 35; µA
